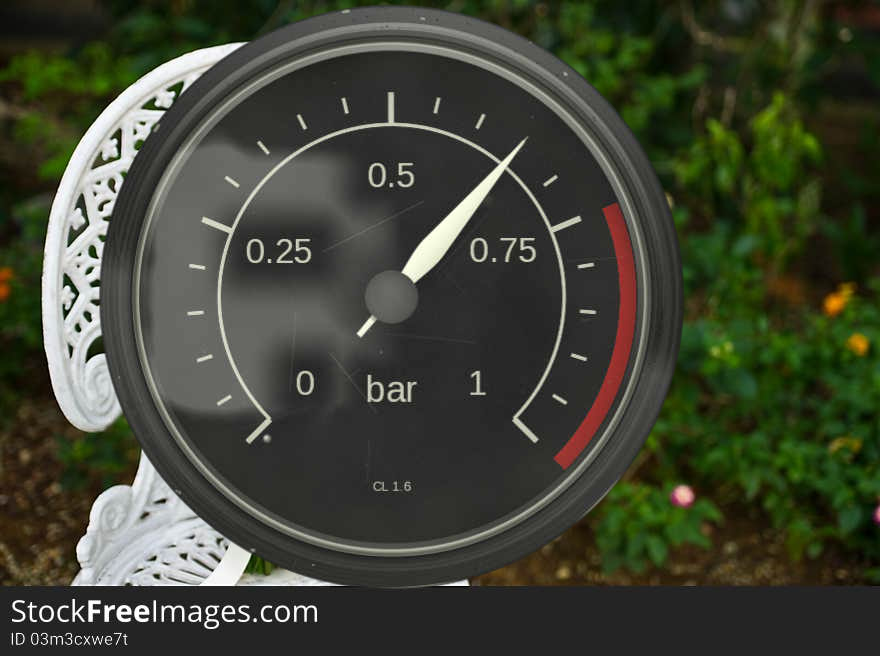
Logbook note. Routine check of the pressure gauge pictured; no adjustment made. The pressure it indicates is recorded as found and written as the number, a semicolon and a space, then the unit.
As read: 0.65; bar
